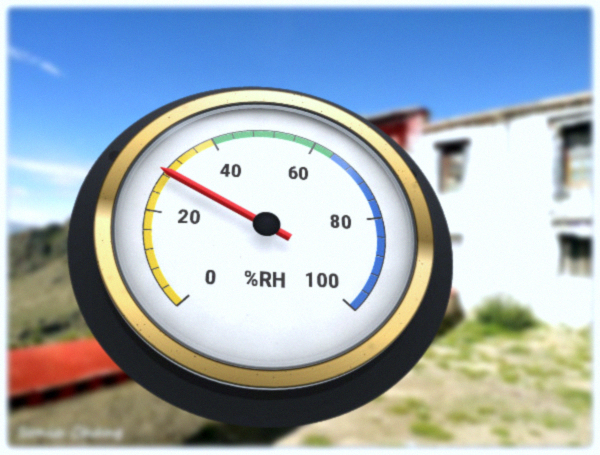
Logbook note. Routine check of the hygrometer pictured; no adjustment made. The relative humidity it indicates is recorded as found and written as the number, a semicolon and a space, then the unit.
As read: 28; %
